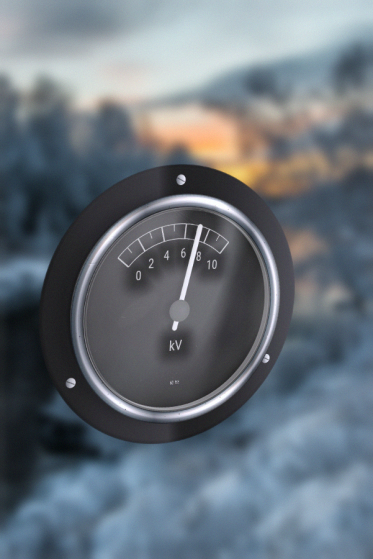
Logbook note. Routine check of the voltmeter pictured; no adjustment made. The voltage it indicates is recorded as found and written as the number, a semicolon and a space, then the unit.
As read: 7; kV
